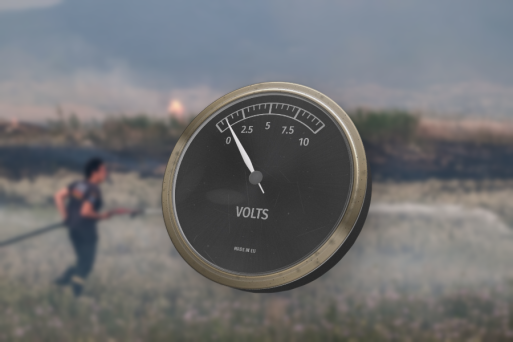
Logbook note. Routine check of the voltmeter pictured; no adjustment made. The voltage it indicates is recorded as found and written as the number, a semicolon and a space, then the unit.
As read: 1; V
